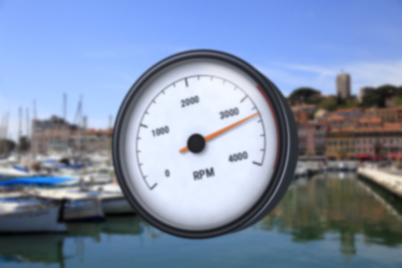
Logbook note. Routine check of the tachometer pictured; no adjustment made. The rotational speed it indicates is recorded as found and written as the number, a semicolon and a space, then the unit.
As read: 3300; rpm
